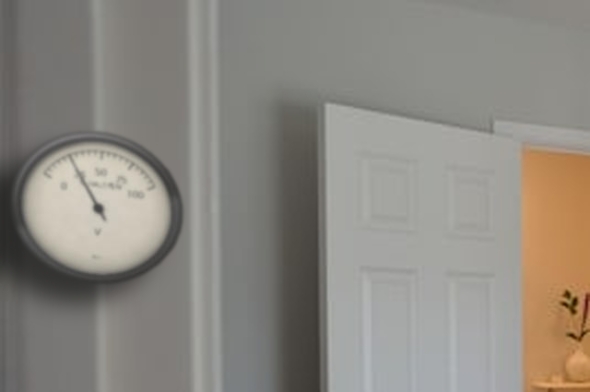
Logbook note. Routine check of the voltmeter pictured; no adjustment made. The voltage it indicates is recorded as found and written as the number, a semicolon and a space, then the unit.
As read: 25; V
